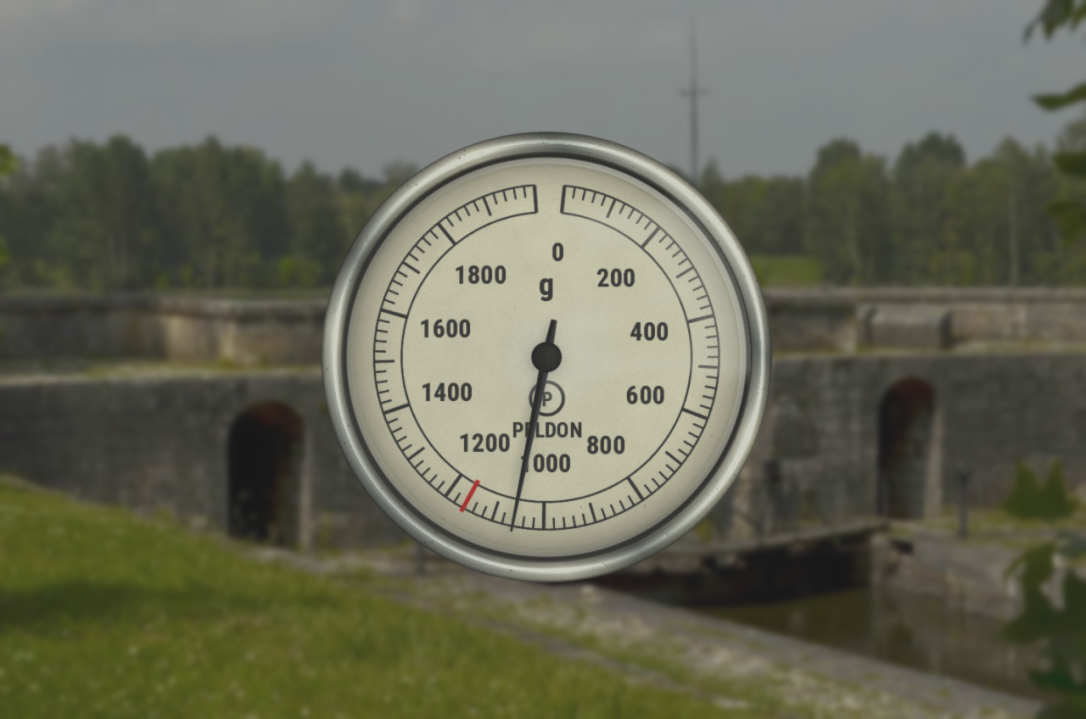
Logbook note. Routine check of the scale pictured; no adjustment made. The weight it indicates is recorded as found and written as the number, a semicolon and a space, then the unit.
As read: 1060; g
